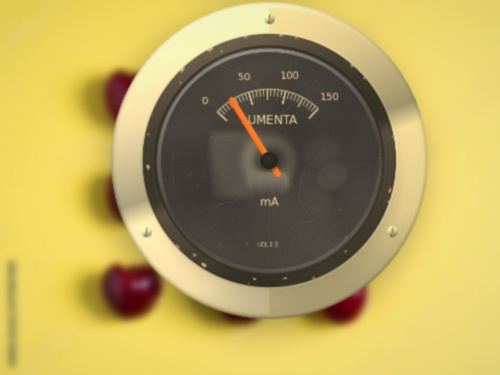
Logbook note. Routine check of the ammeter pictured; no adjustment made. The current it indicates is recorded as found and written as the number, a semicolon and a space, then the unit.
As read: 25; mA
